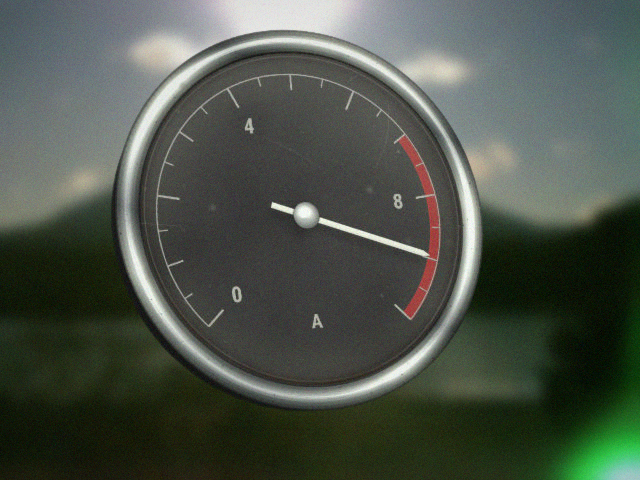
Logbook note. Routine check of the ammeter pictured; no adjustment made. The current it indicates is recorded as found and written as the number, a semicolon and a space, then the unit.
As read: 9; A
